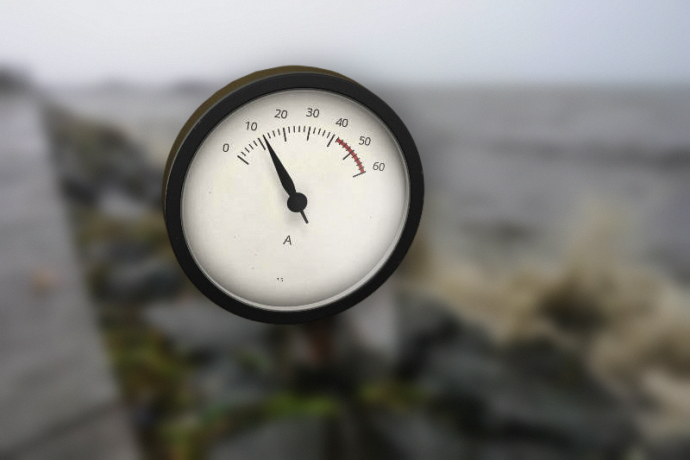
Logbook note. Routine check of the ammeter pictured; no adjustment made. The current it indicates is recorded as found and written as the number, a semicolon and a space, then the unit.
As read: 12; A
